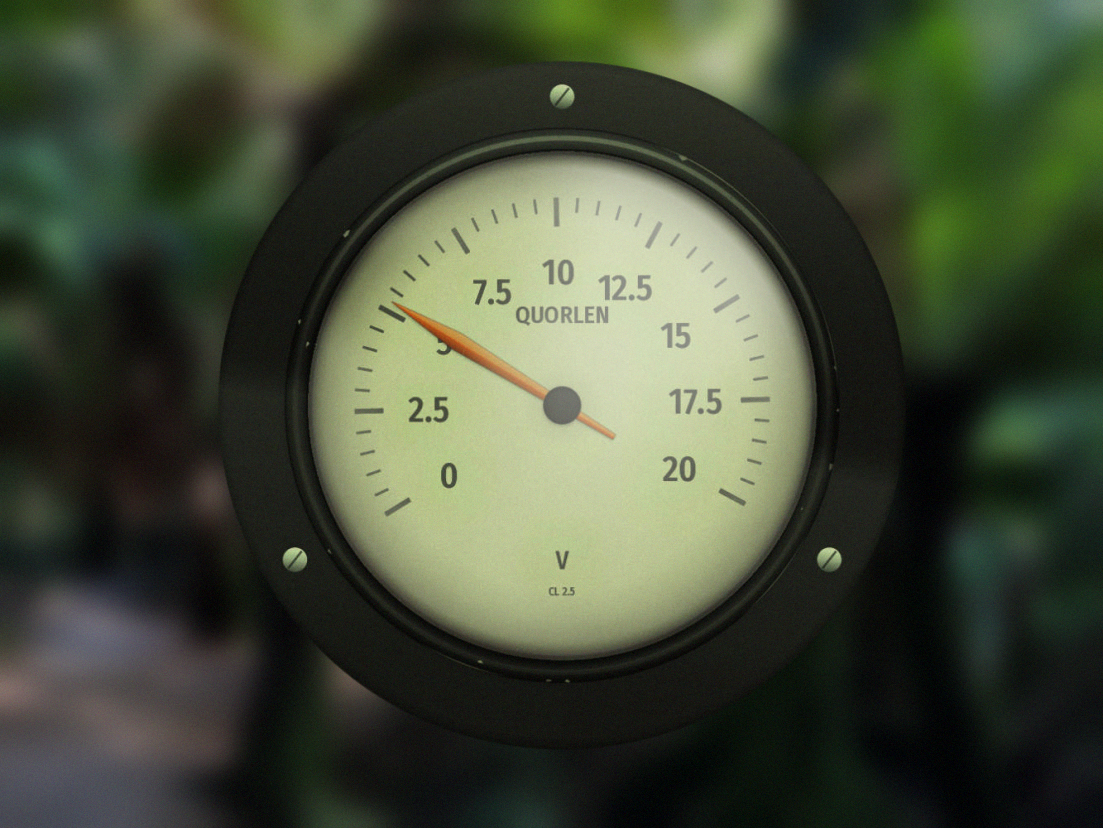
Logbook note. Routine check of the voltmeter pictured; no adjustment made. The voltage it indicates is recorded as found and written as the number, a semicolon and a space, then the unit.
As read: 5.25; V
